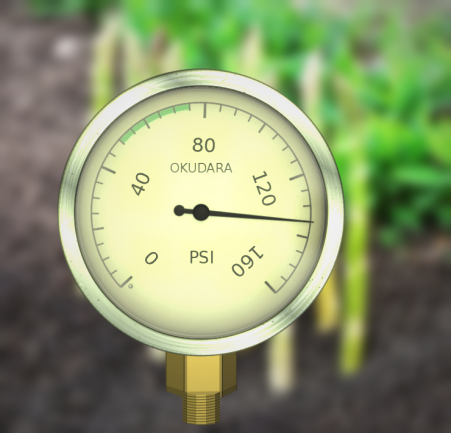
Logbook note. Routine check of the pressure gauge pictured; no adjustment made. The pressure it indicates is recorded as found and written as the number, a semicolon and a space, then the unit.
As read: 135; psi
